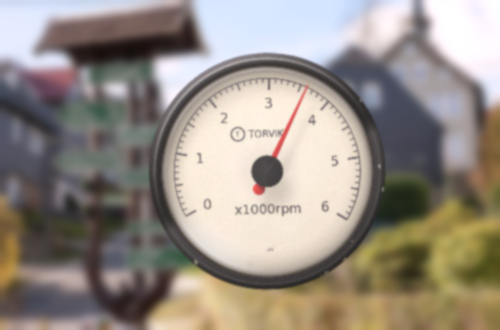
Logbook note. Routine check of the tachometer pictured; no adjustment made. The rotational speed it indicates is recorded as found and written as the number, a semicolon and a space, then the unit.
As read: 3600; rpm
